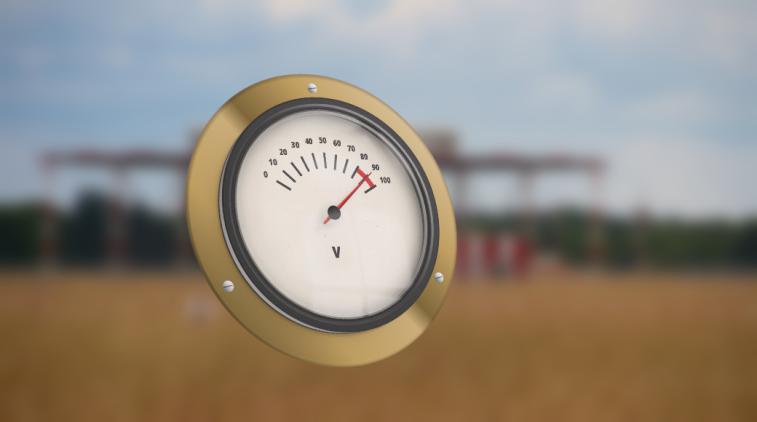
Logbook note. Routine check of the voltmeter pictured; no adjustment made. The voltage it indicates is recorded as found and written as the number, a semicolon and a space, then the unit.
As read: 90; V
